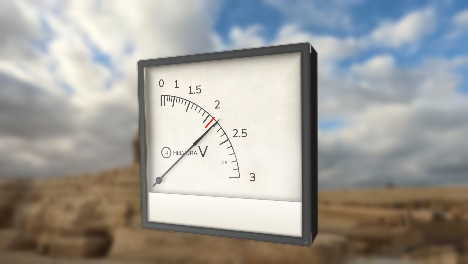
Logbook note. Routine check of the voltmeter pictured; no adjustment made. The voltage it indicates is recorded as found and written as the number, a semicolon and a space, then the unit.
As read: 2.2; V
